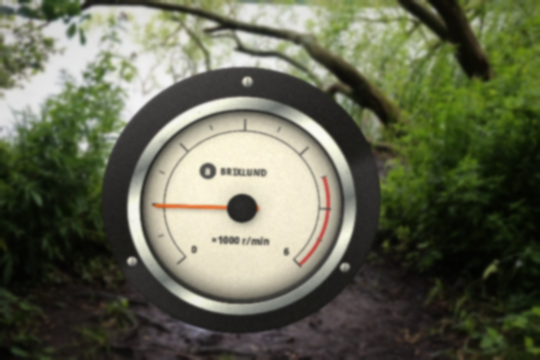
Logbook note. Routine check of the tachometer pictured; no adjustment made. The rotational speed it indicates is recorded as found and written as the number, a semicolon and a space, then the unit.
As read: 1000; rpm
